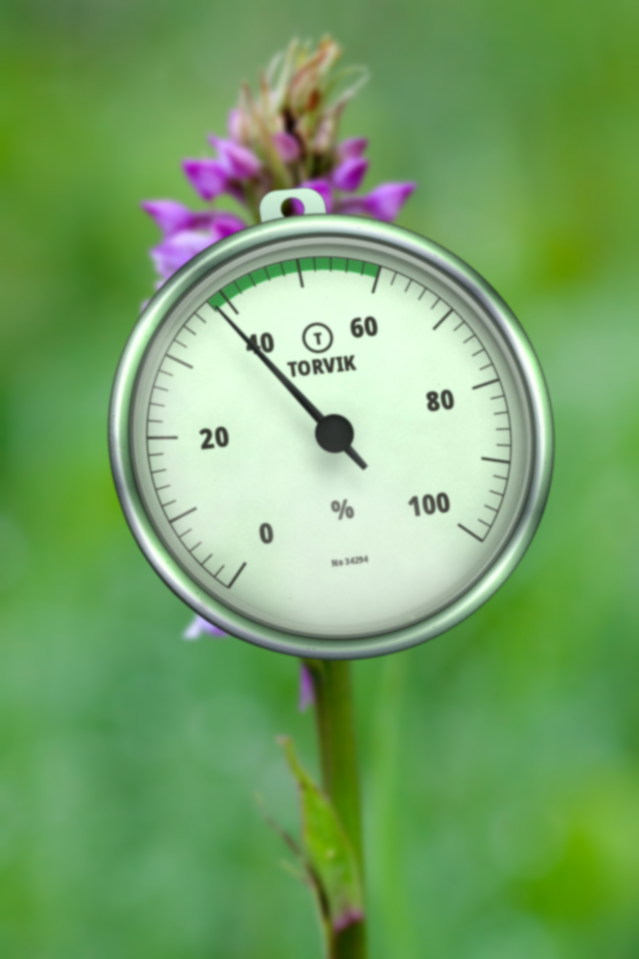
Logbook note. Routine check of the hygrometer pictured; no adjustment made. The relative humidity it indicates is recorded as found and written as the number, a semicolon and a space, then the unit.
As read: 38; %
